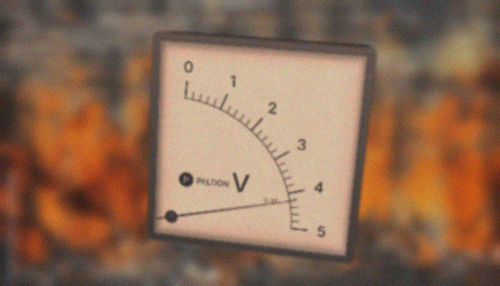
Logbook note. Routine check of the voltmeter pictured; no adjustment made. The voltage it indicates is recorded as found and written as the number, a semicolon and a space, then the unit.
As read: 4.2; V
